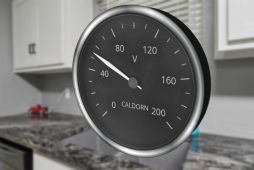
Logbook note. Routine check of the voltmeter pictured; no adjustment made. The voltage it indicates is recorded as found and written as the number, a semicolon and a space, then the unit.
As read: 55; V
